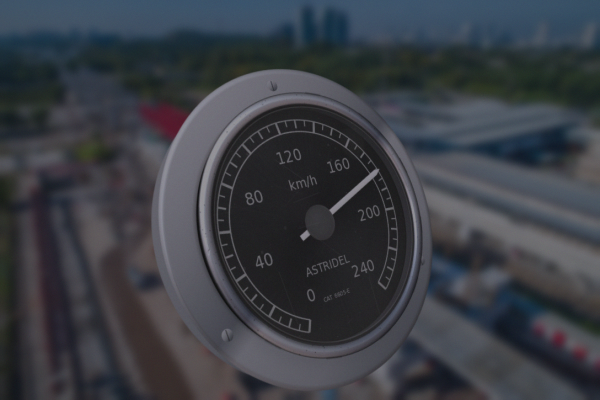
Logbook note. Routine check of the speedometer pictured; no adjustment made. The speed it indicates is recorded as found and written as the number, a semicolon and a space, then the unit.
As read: 180; km/h
